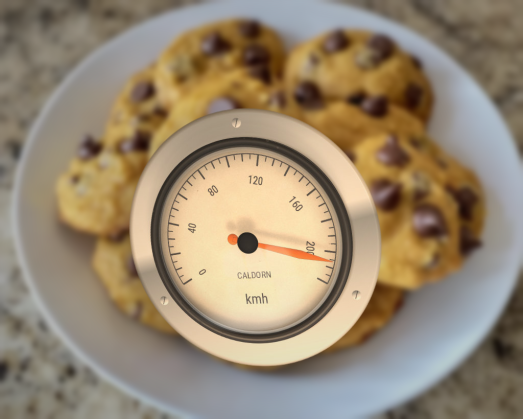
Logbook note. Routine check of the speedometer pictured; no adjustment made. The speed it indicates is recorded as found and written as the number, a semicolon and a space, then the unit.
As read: 205; km/h
